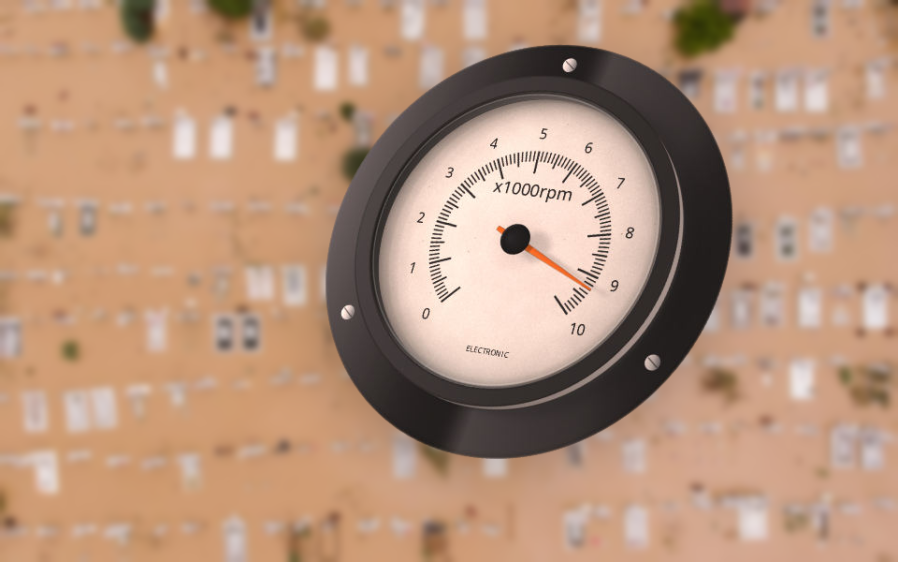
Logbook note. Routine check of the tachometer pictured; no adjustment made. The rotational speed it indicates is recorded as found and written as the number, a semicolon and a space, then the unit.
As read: 9300; rpm
